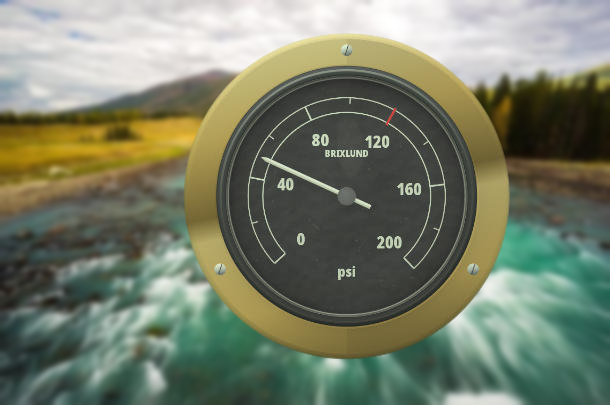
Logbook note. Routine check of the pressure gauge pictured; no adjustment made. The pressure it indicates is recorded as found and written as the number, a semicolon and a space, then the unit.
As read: 50; psi
